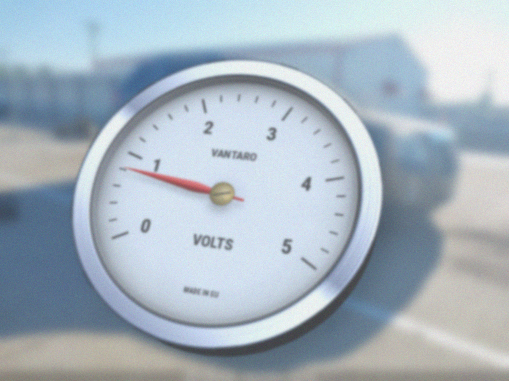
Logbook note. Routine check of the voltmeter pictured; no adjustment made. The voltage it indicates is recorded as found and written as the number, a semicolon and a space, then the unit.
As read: 0.8; V
